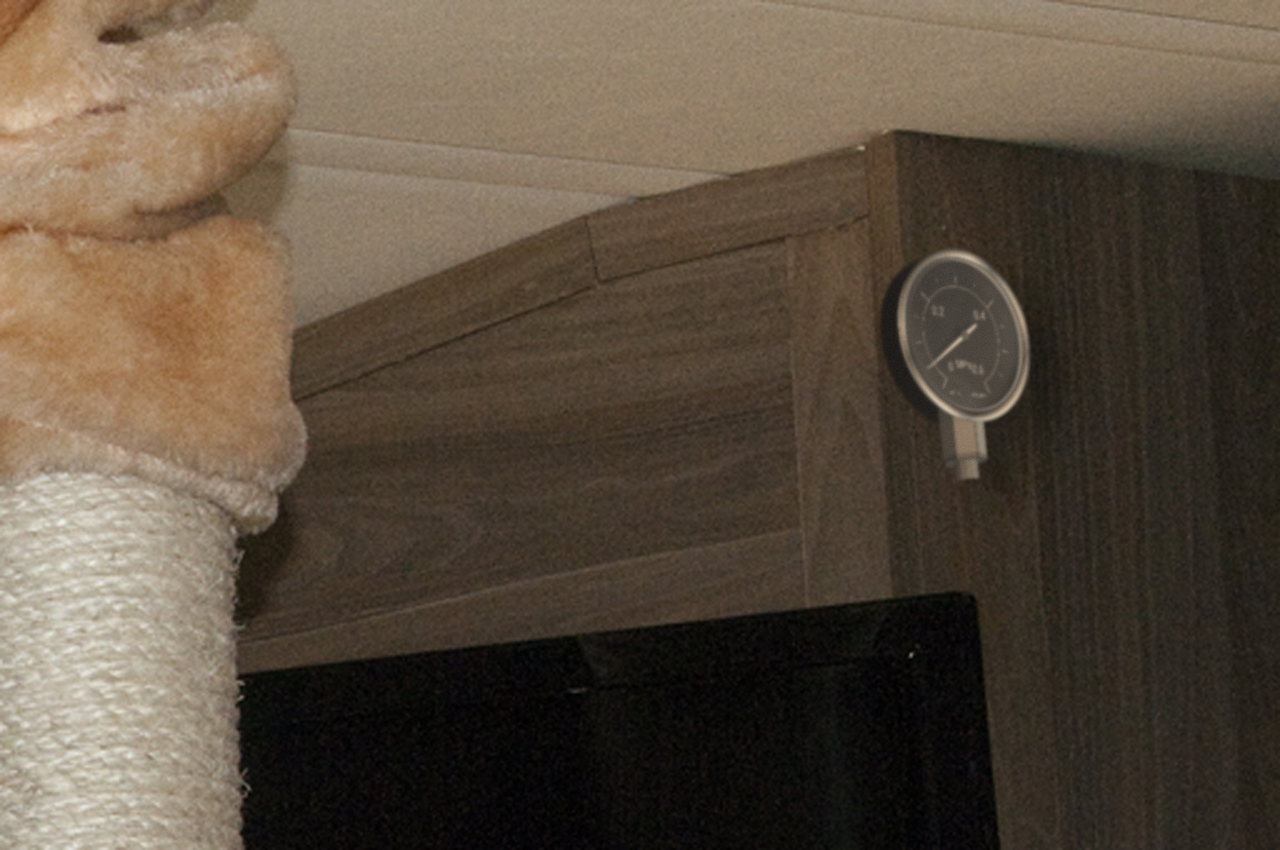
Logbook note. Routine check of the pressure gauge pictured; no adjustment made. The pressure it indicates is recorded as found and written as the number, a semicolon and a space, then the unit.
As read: 0.05; MPa
